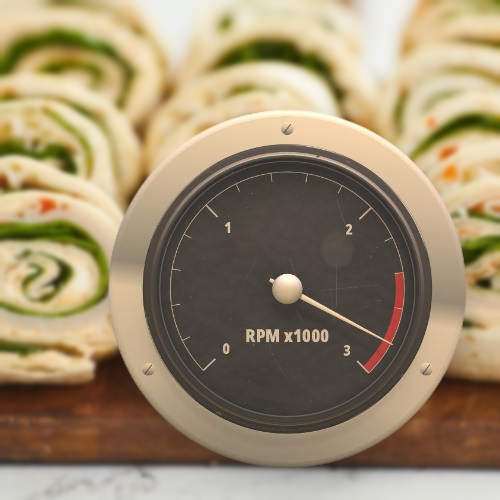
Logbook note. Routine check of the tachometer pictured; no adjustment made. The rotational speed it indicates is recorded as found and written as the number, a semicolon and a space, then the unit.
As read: 2800; rpm
